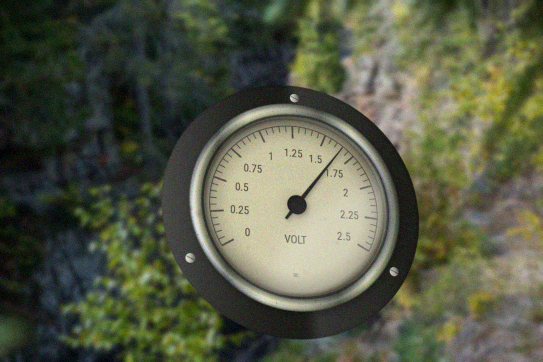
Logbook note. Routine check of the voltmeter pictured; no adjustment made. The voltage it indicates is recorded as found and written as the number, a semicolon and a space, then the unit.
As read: 1.65; V
